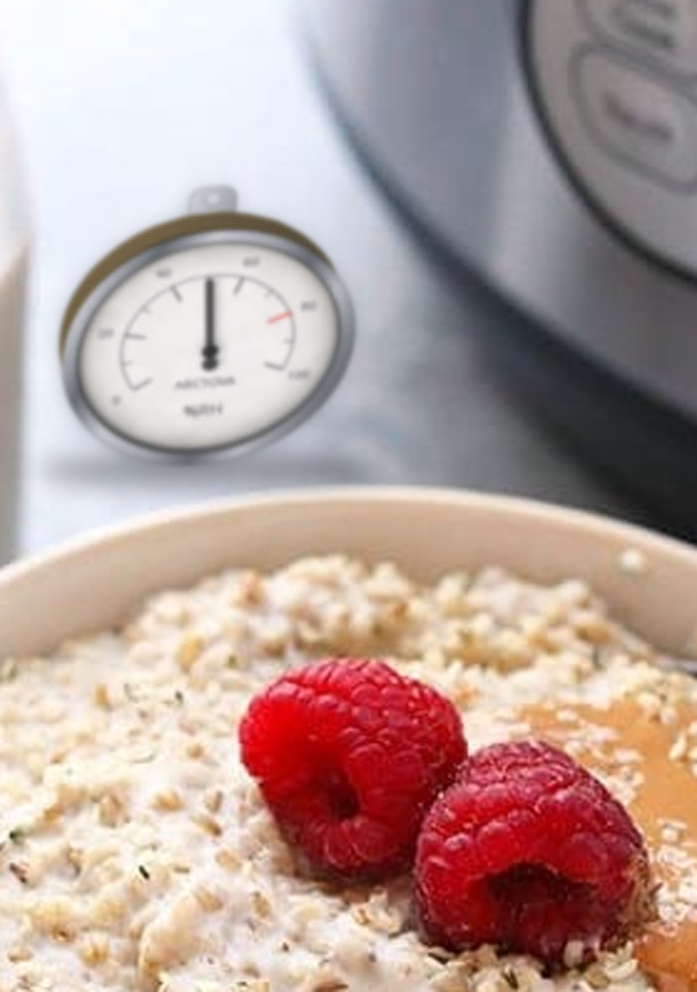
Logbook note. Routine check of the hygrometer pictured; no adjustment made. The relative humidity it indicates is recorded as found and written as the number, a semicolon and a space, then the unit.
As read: 50; %
